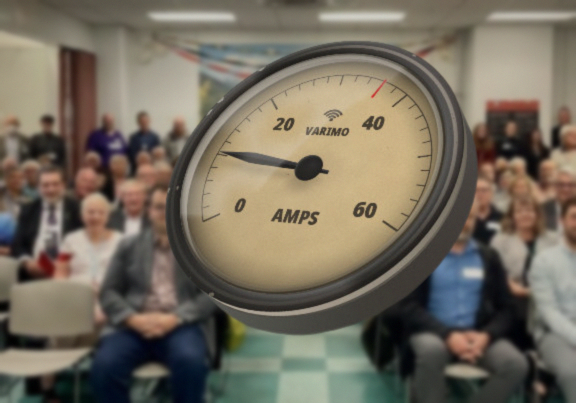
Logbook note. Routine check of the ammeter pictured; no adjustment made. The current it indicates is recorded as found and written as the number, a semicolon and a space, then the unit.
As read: 10; A
